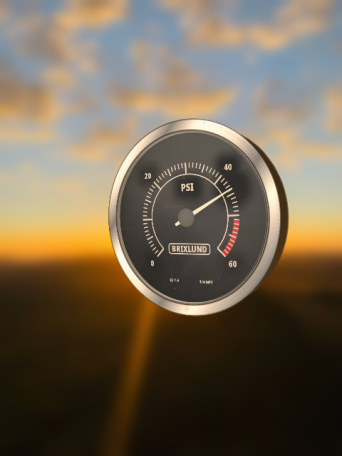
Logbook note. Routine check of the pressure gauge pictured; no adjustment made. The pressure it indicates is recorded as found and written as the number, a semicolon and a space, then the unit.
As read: 44; psi
